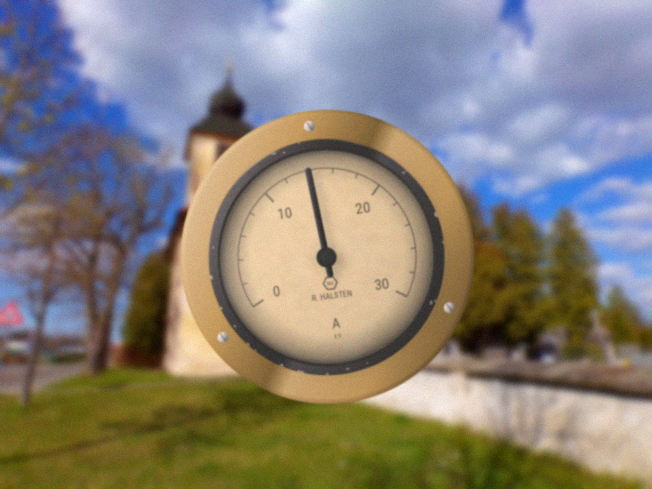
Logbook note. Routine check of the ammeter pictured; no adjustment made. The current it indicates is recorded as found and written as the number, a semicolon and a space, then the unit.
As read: 14; A
